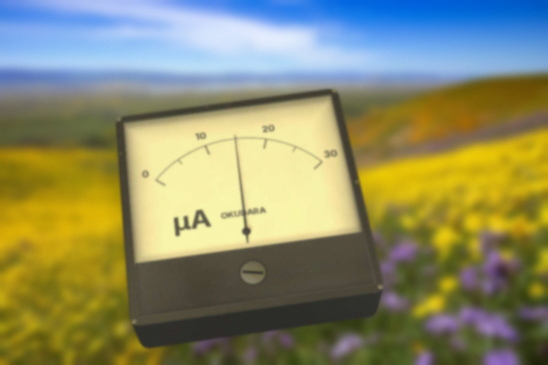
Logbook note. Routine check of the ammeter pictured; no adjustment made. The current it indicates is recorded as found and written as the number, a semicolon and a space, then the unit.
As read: 15; µA
